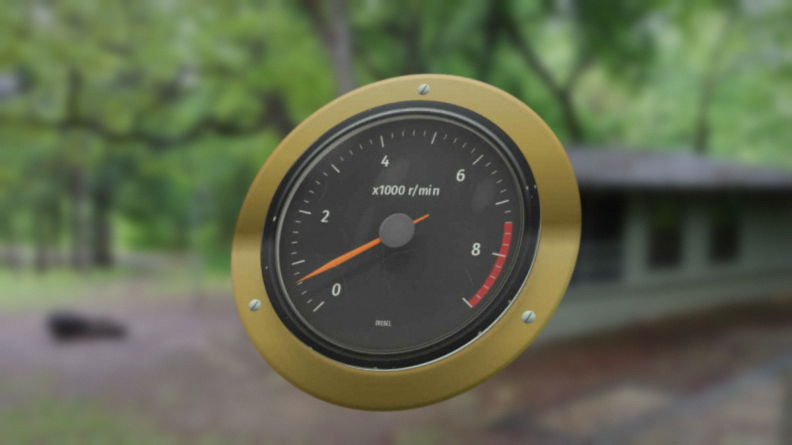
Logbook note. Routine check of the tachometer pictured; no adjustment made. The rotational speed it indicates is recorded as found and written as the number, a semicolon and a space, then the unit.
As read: 600; rpm
